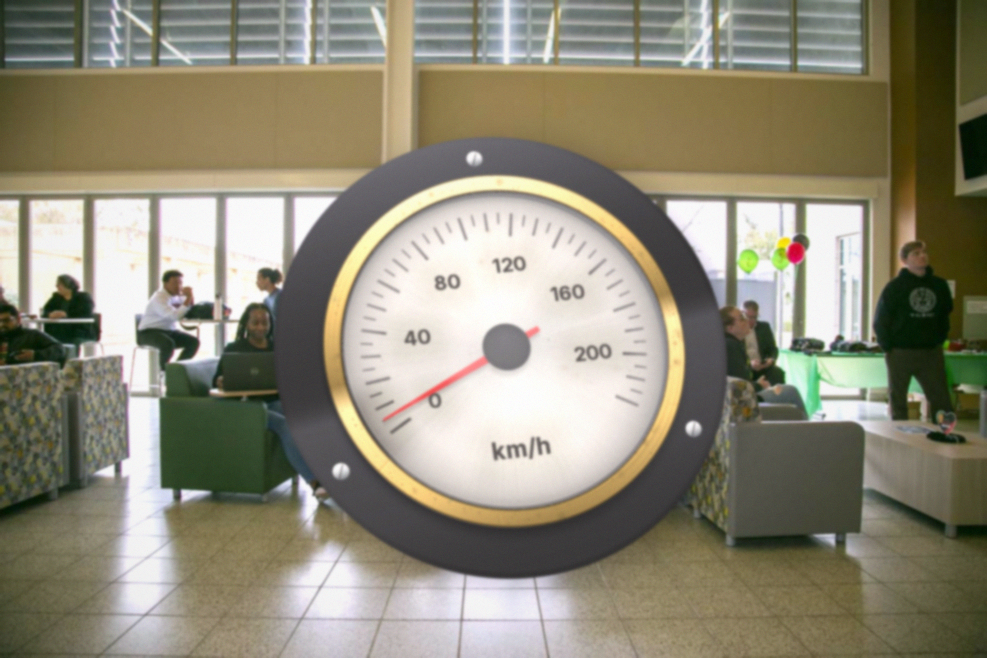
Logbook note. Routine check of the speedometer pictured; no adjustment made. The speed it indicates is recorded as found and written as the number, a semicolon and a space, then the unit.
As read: 5; km/h
